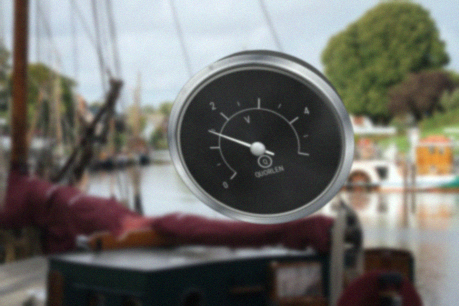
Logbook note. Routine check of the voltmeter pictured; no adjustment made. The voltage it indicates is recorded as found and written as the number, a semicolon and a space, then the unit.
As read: 1.5; V
